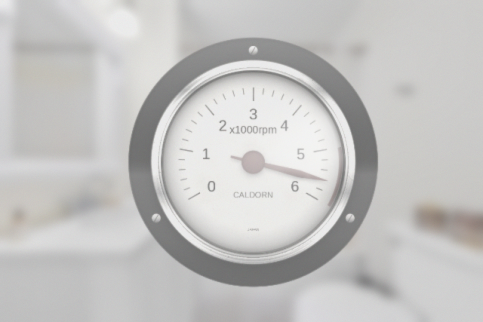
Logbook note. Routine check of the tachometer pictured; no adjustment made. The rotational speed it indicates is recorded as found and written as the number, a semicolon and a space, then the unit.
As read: 5600; rpm
